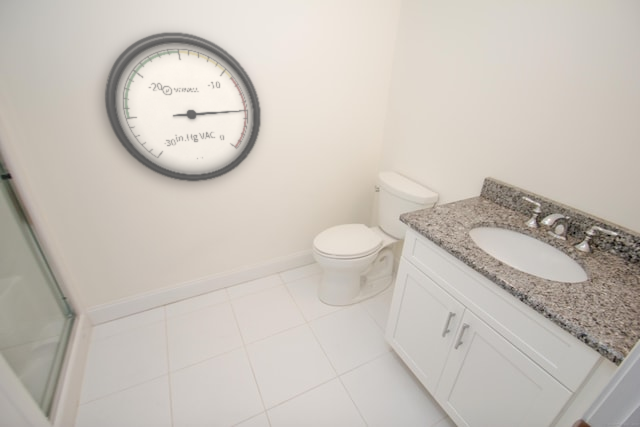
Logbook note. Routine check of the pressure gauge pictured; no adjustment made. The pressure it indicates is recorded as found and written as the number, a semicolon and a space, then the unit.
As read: -5; inHg
